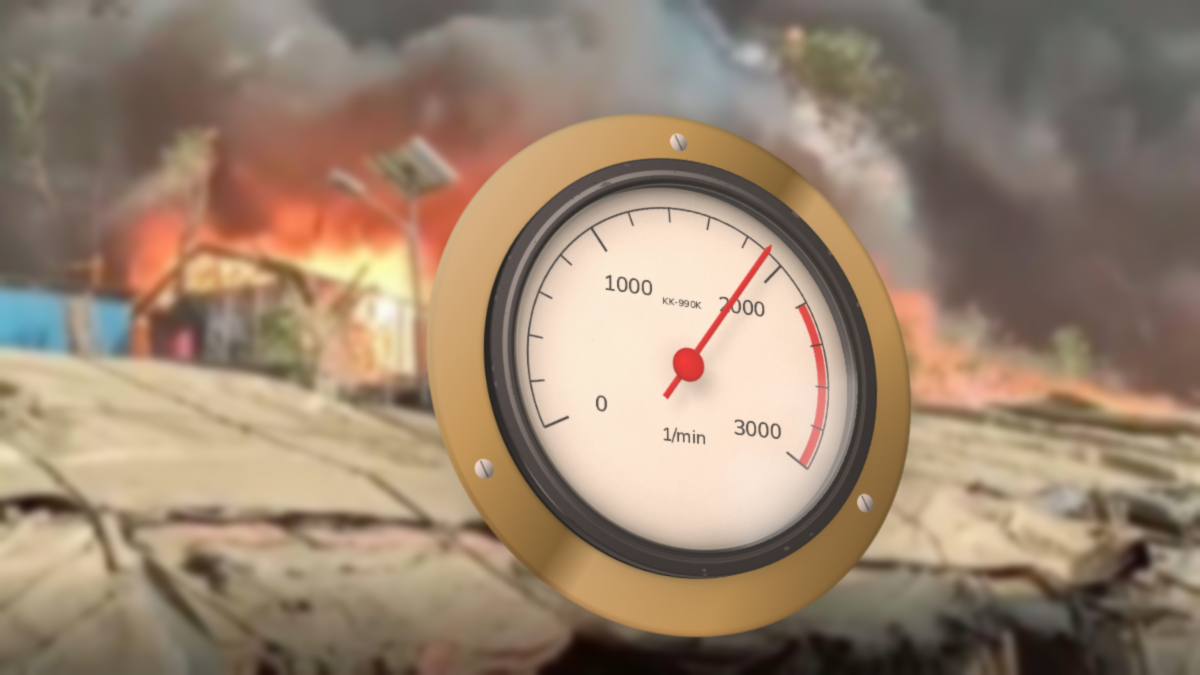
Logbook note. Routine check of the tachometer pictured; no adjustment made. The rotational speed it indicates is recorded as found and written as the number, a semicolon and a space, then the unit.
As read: 1900; rpm
